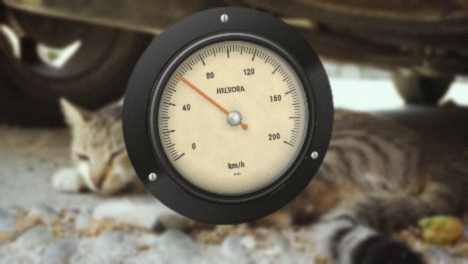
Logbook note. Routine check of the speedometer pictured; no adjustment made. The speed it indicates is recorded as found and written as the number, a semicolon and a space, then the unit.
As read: 60; km/h
